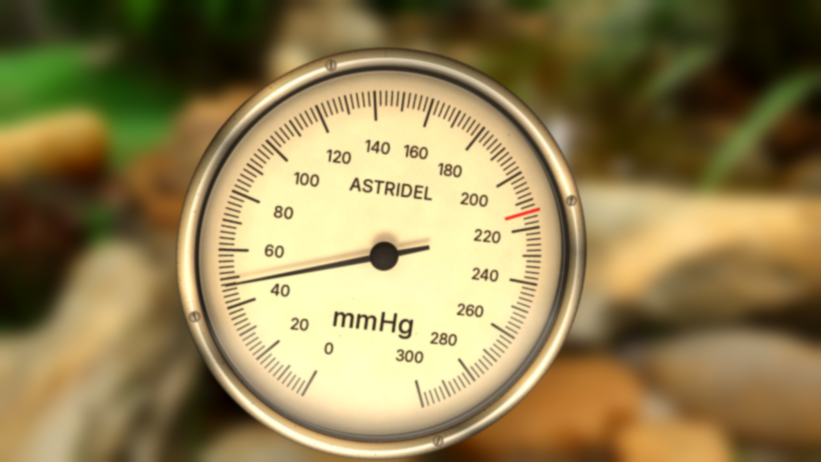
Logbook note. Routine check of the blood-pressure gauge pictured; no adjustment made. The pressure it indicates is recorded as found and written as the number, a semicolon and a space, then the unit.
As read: 48; mmHg
